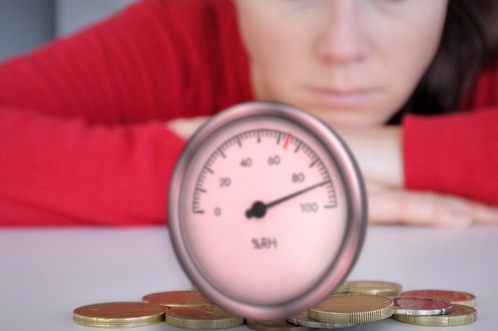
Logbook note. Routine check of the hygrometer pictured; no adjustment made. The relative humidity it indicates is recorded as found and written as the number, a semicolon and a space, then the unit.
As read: 90; %
